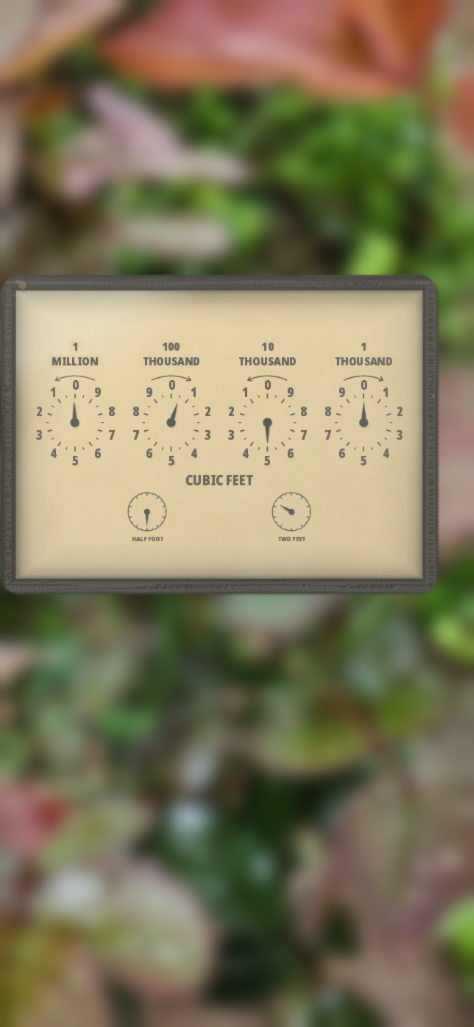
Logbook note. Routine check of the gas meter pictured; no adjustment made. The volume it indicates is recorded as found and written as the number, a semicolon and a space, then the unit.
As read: 5000; ft³
